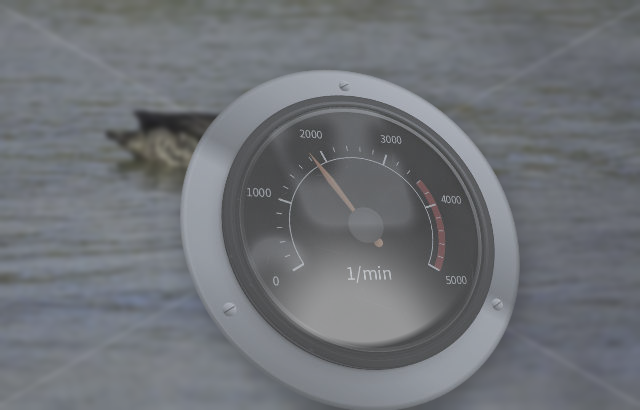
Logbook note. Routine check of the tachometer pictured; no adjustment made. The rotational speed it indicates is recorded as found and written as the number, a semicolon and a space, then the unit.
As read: 1800; rpm
